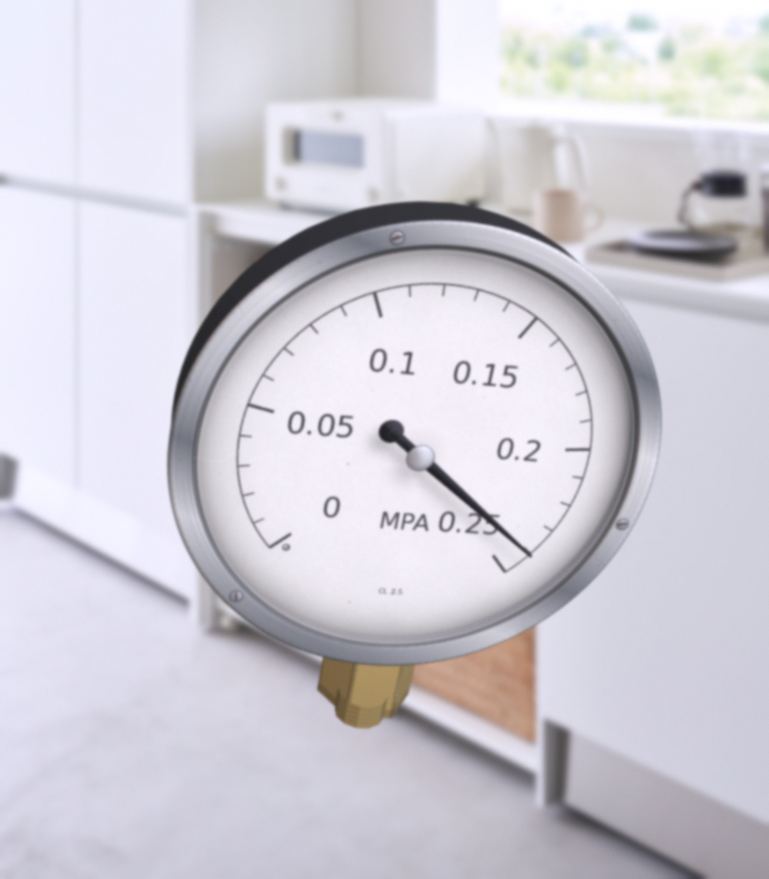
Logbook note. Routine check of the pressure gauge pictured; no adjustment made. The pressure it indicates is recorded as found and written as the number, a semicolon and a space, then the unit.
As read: 0.24; MPa
